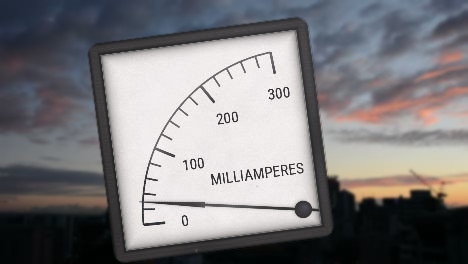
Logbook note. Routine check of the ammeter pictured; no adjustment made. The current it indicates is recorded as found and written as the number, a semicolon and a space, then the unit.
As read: 30; mA
